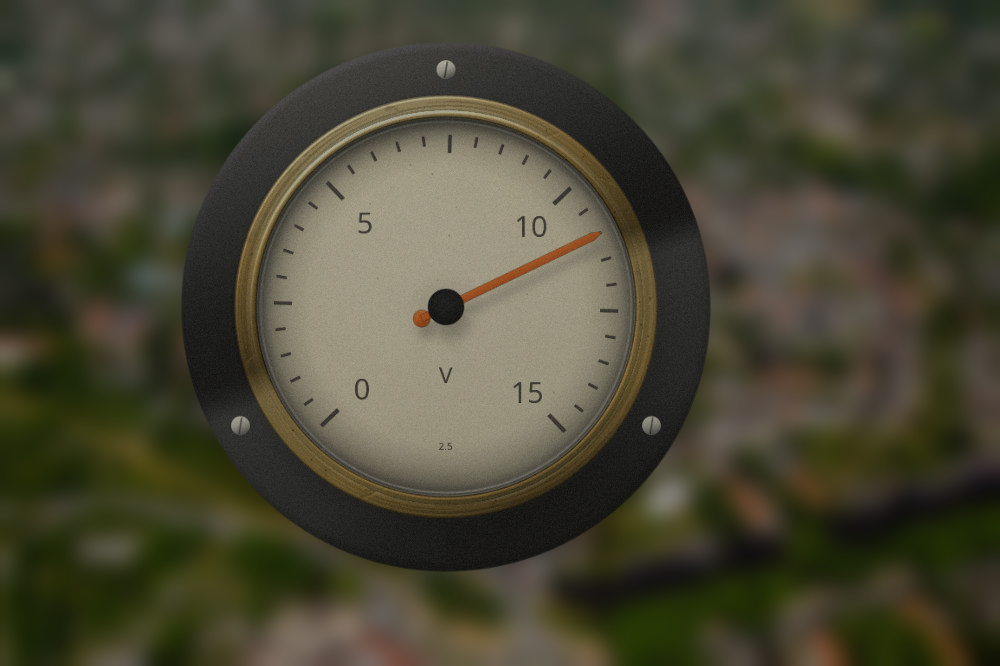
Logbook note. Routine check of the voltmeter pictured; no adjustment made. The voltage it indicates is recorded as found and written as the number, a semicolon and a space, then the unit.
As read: 11; V
